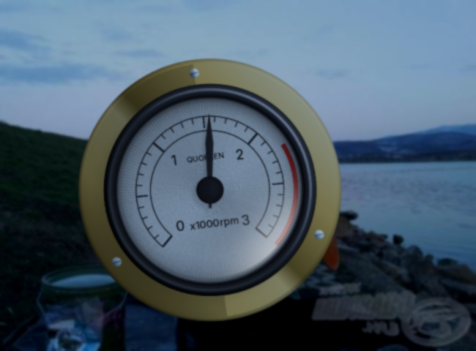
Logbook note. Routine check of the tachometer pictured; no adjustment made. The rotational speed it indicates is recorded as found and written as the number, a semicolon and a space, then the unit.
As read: 1550; rpm
